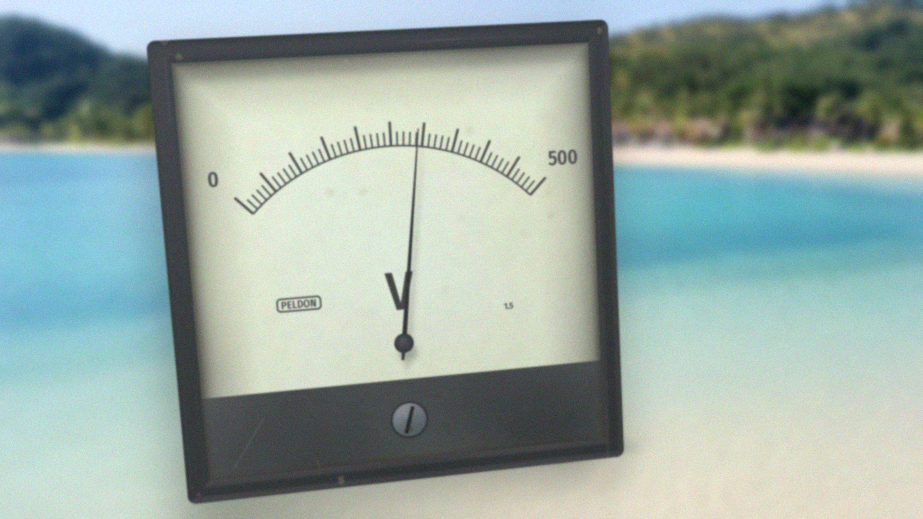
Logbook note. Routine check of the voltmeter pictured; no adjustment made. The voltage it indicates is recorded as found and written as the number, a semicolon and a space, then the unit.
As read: 290; V
